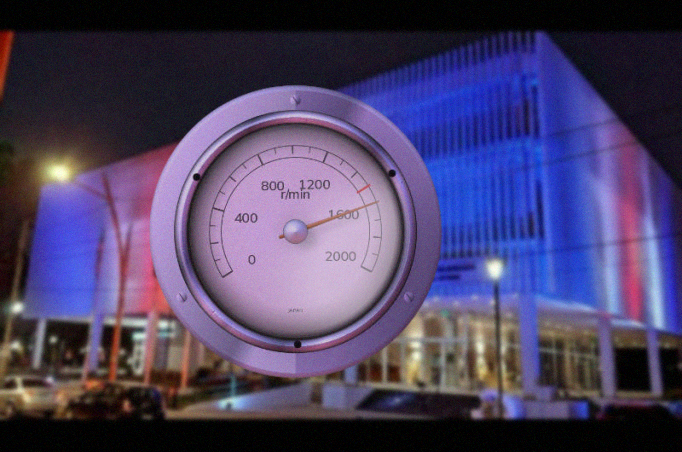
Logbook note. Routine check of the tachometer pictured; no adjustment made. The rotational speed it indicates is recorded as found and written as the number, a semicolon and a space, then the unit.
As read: 1600; rpm
